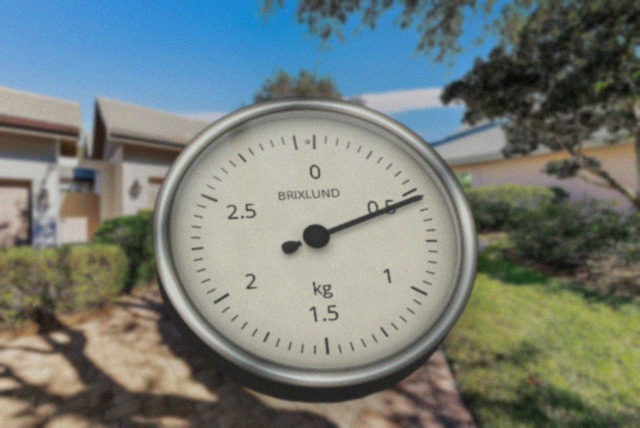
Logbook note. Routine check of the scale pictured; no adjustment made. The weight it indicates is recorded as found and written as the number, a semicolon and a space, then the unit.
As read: 0.55; kg
